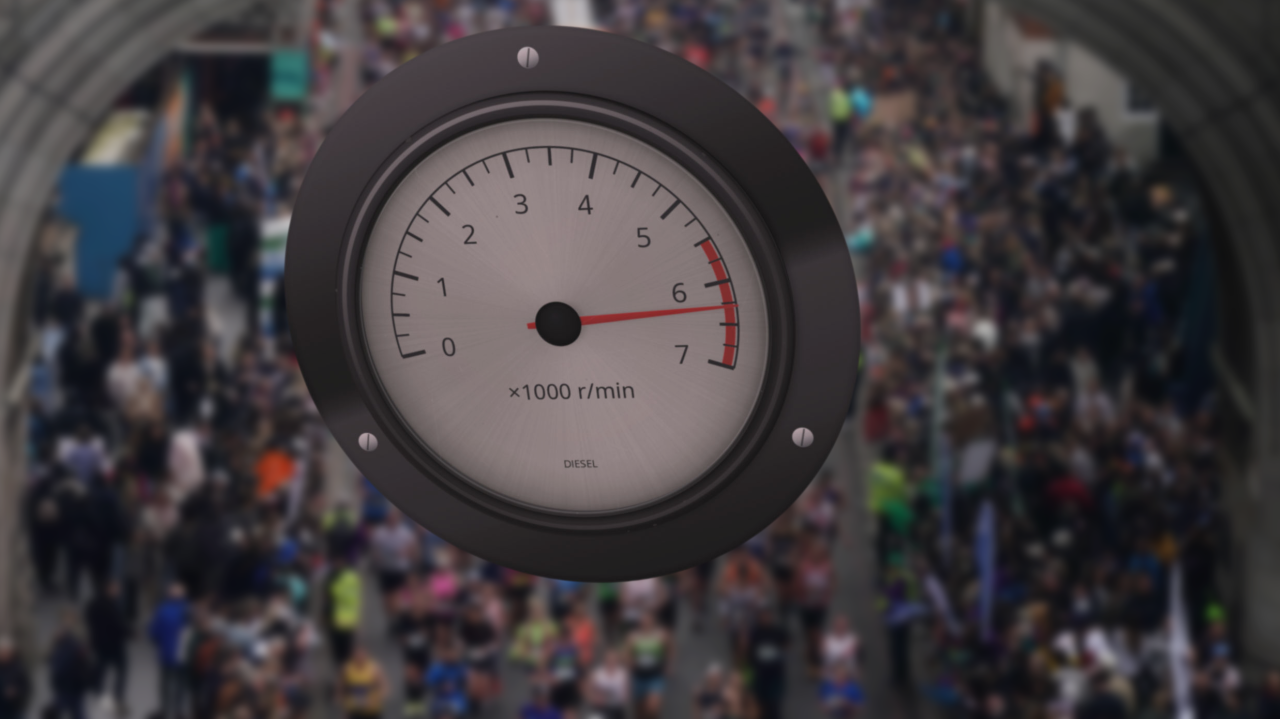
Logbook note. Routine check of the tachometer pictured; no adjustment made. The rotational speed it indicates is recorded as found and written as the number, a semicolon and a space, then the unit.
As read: 6250; rpm
